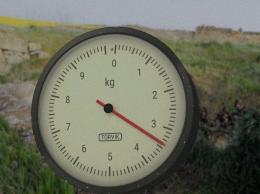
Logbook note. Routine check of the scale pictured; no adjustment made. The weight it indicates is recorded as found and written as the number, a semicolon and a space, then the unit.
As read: 3.4; kg
